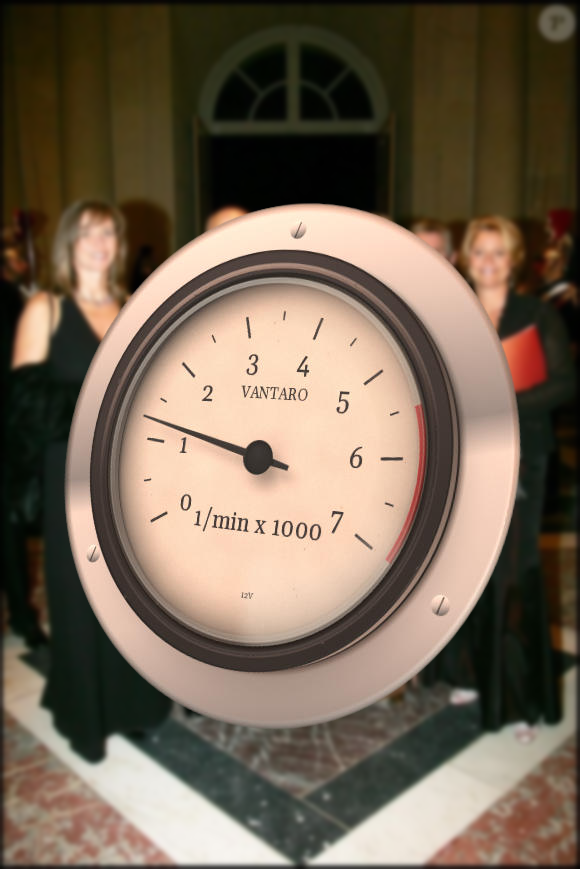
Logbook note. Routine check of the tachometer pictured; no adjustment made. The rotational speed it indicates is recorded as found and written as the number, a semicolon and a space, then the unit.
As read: 1250; rpm
